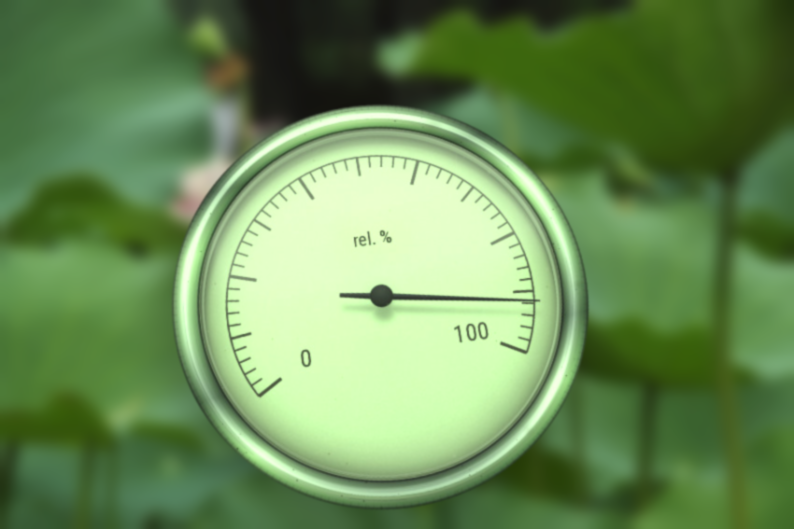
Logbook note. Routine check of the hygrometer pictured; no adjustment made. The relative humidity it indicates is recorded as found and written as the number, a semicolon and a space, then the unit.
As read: 92; %
